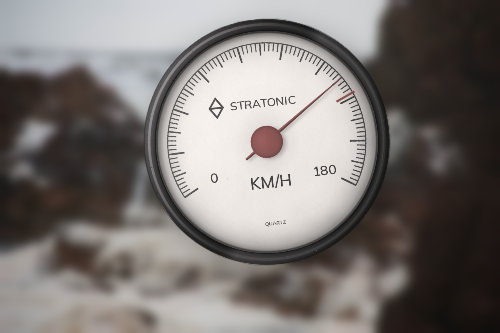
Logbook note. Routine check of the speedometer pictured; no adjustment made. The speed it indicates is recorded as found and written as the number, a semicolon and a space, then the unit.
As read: 130; km/h
